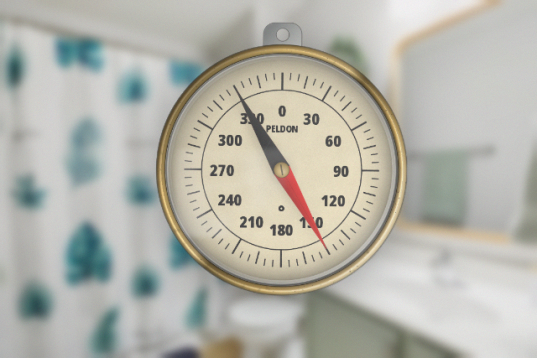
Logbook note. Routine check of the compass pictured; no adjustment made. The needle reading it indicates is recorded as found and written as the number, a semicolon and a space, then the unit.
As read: 150; °
